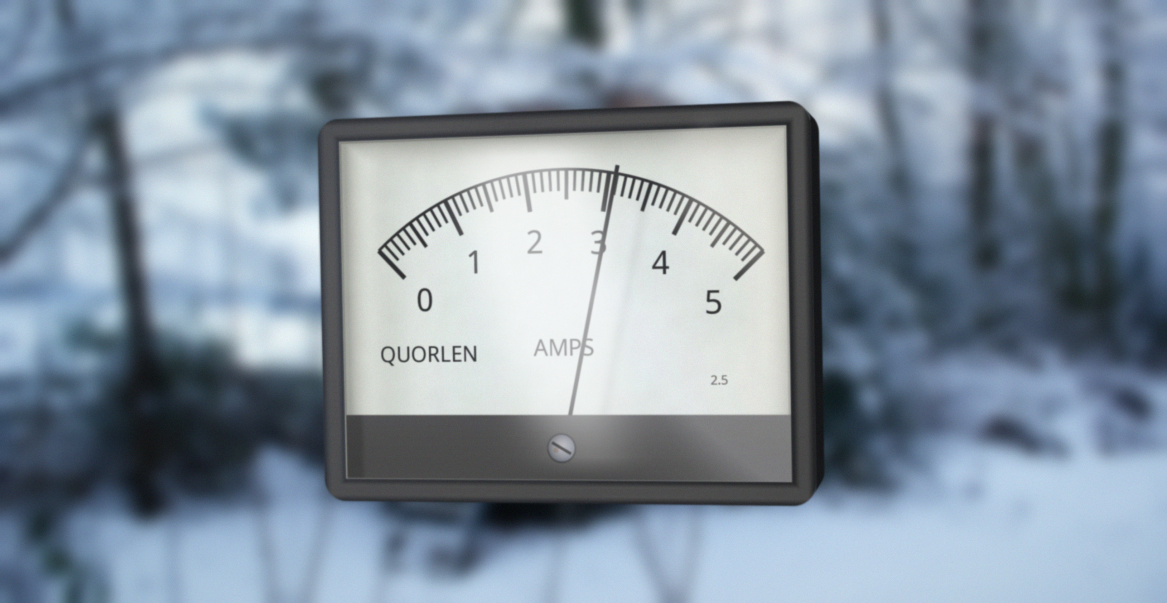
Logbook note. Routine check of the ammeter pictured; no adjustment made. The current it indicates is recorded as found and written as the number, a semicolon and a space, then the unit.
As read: 3.1; A
